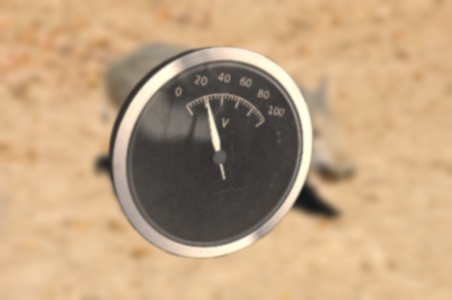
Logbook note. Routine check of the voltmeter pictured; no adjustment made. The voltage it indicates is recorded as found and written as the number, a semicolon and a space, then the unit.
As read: 20; V
